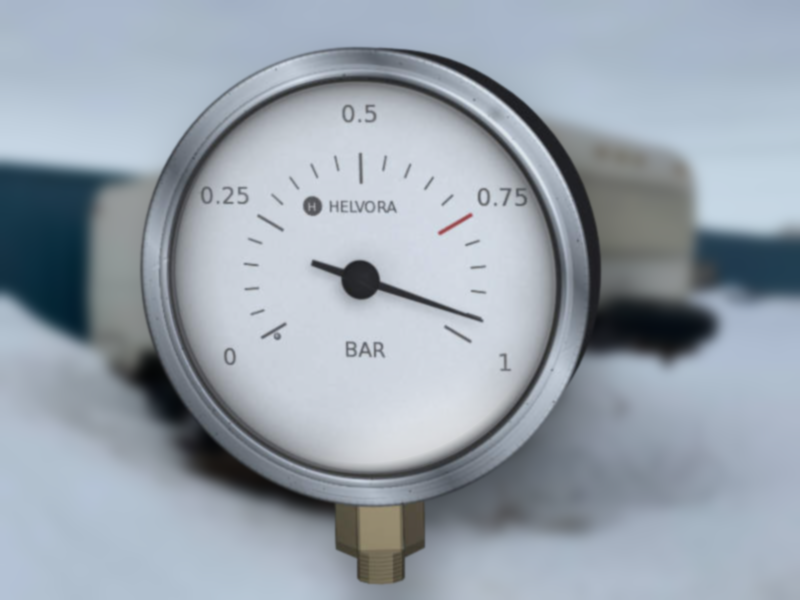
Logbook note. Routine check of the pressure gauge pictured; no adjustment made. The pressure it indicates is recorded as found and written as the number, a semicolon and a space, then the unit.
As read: 0.95; bar
